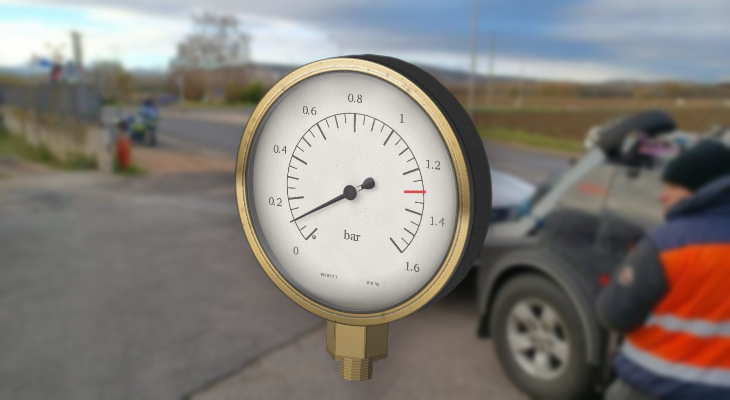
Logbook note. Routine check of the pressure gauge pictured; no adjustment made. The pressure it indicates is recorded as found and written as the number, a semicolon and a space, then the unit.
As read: 0.1; bar
